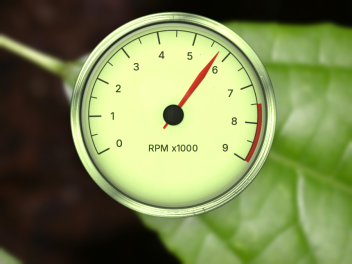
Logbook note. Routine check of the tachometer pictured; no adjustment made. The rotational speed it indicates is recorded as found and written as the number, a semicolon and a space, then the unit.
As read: 5750; rpm
